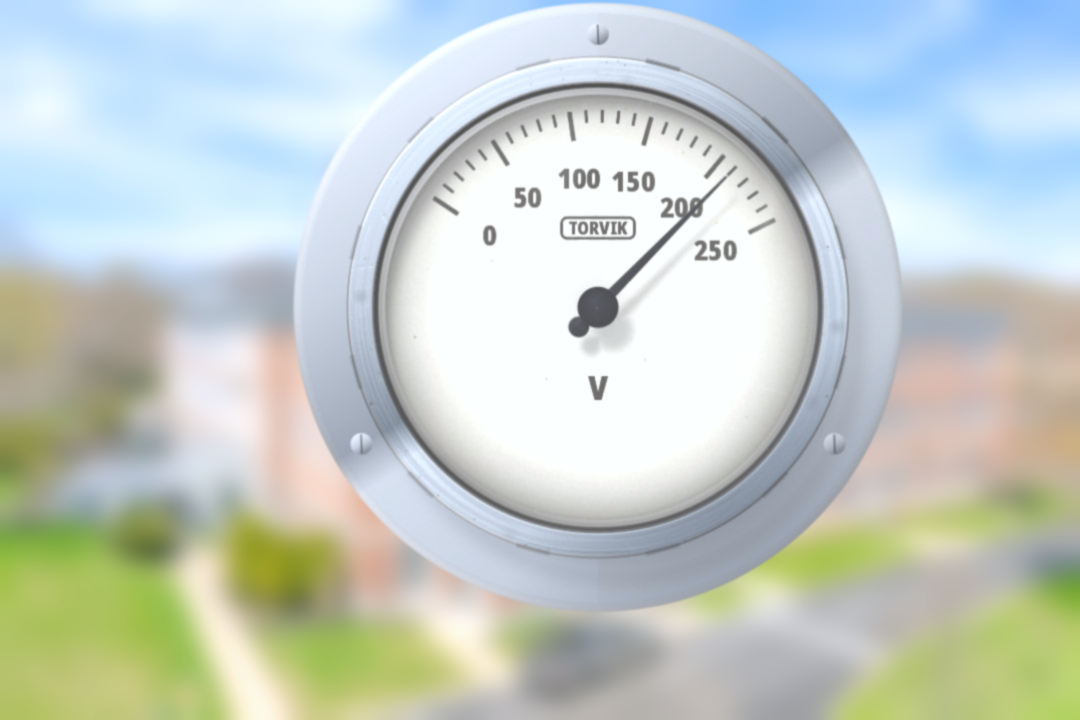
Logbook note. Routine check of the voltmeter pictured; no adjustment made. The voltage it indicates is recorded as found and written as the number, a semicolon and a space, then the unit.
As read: 210; V
